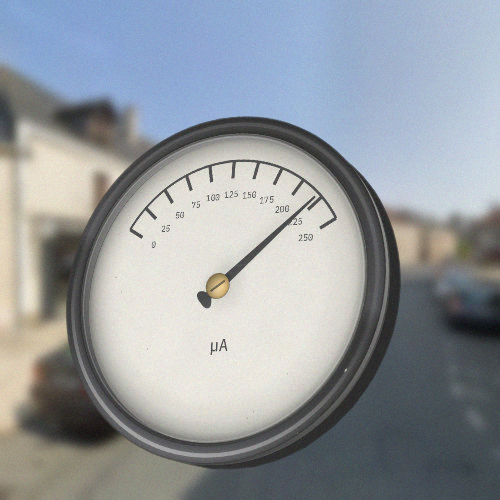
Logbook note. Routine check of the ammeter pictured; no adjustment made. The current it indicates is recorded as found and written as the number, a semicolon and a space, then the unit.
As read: 225; µA
